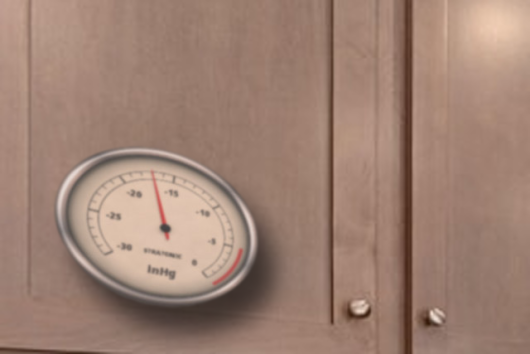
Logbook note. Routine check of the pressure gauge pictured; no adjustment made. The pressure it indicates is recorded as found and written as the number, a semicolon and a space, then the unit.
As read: -17; inHg
